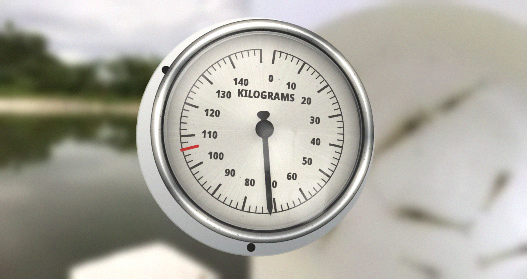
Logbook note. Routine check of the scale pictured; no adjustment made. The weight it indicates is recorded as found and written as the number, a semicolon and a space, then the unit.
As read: 72; kg
